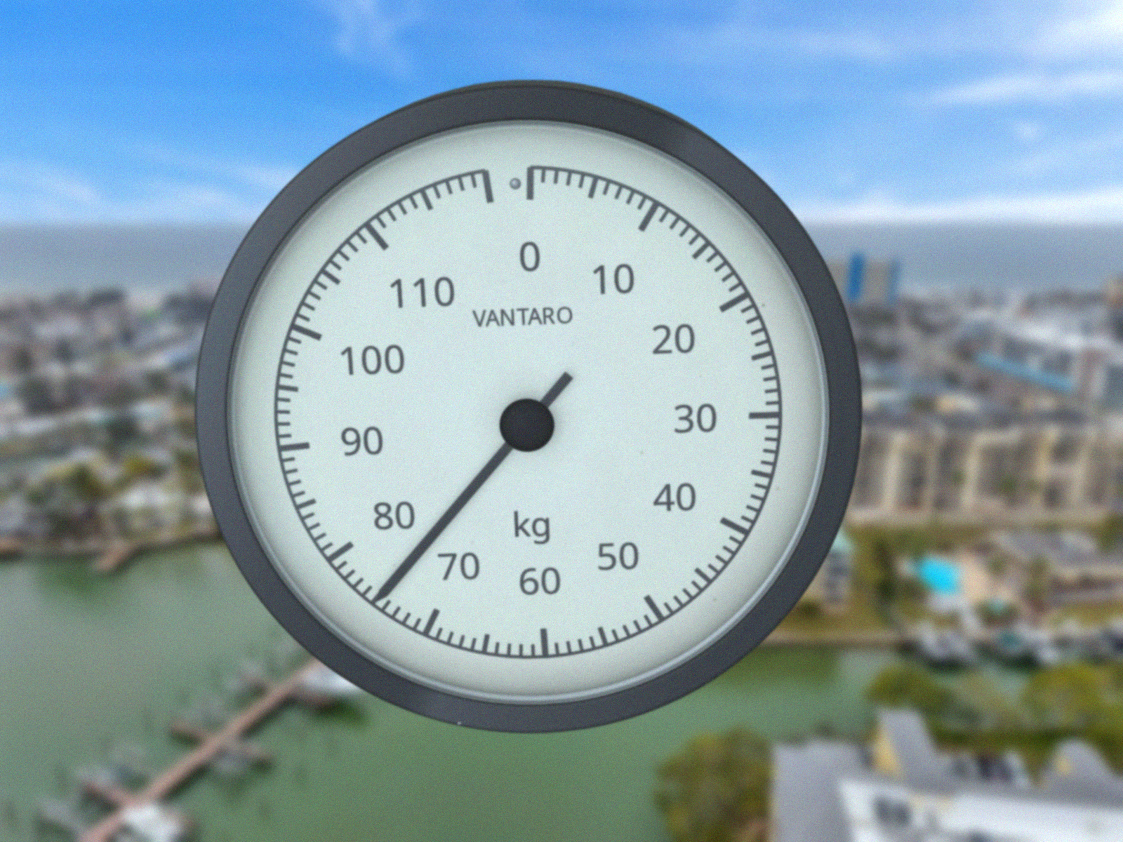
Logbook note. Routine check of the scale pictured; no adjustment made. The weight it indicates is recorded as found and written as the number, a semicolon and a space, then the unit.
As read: 75; kg
